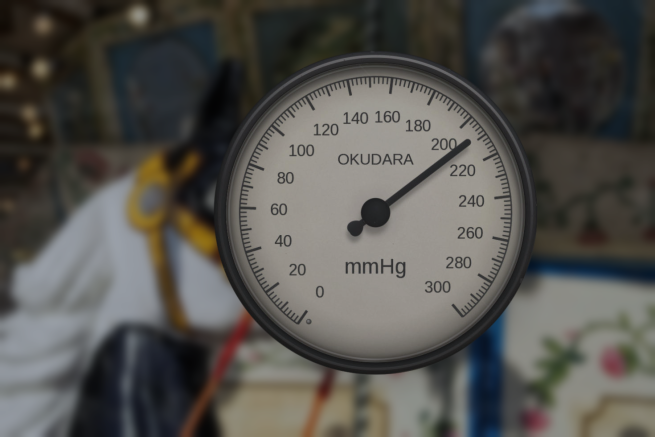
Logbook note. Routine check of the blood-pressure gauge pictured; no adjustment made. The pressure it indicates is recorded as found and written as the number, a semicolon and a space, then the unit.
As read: 208; mmHg
